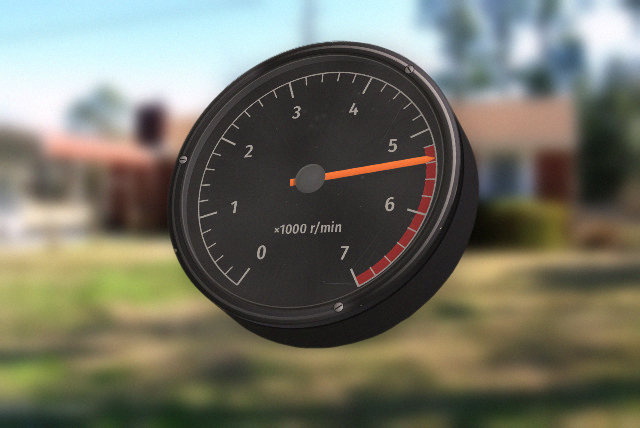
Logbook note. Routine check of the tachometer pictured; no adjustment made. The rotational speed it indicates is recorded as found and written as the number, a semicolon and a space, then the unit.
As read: 5400; rpm
